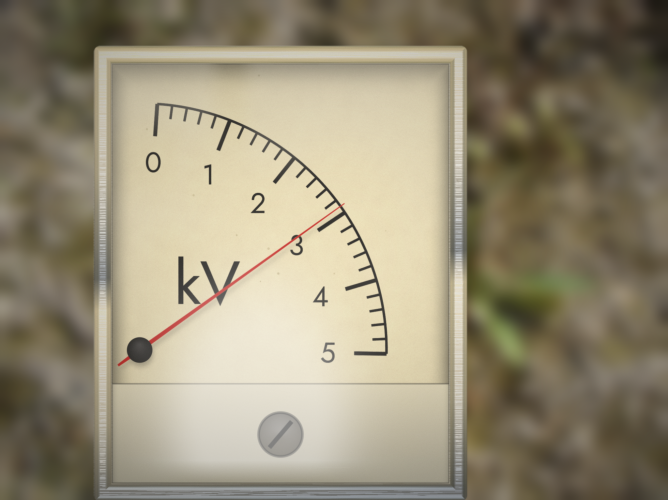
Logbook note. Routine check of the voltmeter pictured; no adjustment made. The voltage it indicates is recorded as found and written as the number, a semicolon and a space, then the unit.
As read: 2.9; kV
